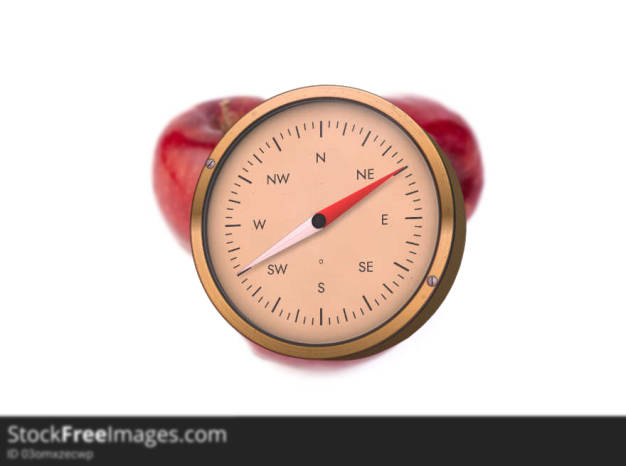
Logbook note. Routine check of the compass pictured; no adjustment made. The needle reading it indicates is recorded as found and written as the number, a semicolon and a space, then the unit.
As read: 60; °
